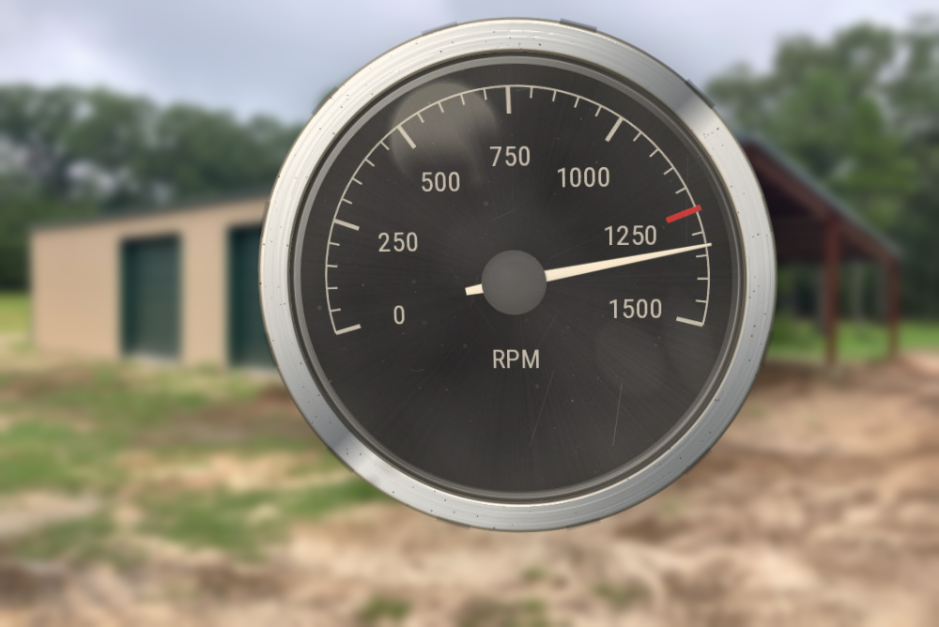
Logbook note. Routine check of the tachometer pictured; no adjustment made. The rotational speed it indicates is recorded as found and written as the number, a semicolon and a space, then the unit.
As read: 1325; rpm
